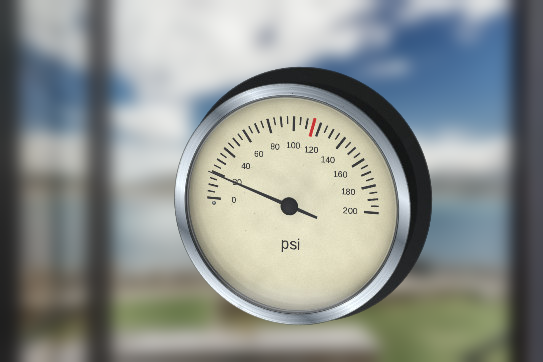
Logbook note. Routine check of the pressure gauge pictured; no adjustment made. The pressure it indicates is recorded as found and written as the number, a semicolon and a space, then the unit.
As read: 20; psi
